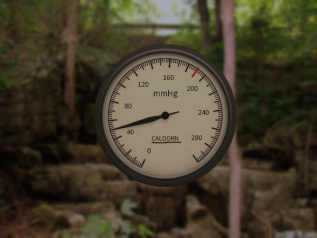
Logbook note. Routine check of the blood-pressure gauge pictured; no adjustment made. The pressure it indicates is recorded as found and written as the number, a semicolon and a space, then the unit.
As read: 50; mmHg
